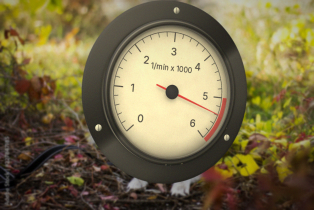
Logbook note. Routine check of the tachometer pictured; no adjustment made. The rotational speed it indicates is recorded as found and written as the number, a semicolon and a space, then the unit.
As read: 5400; rpm
